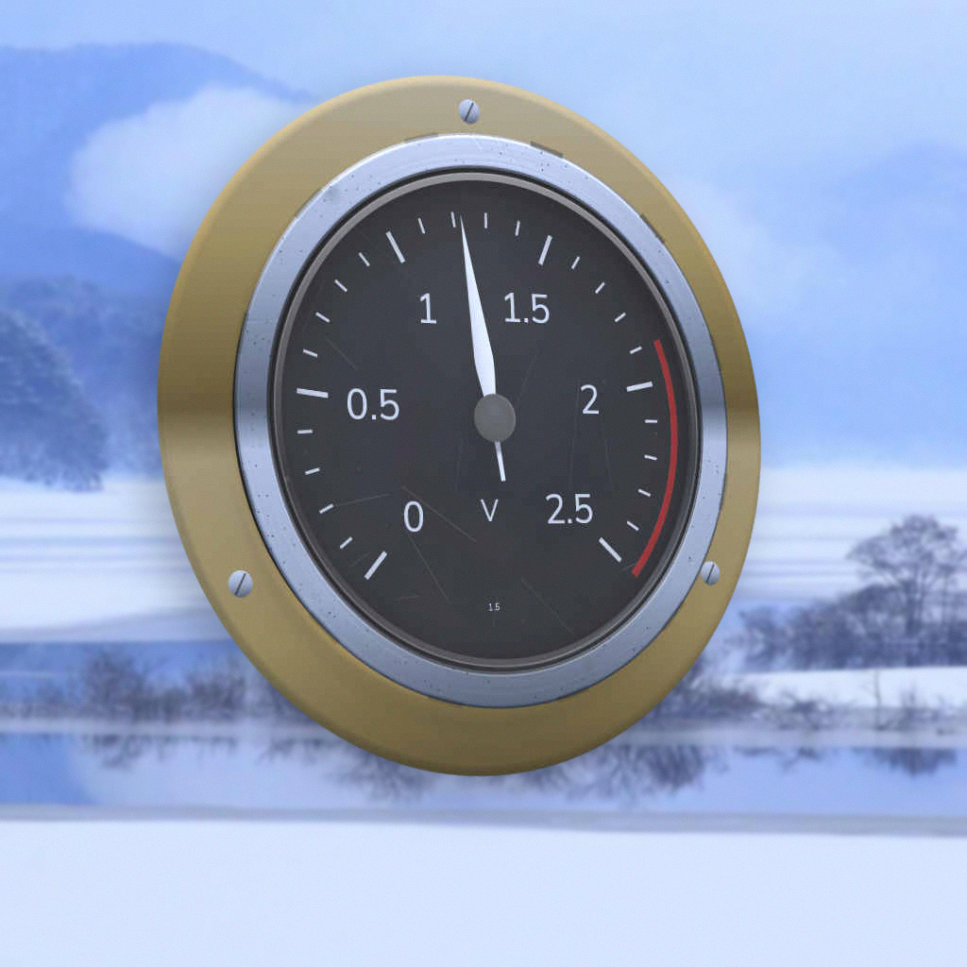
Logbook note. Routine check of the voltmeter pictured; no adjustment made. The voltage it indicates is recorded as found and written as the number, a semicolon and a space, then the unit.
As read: 1.2; V
